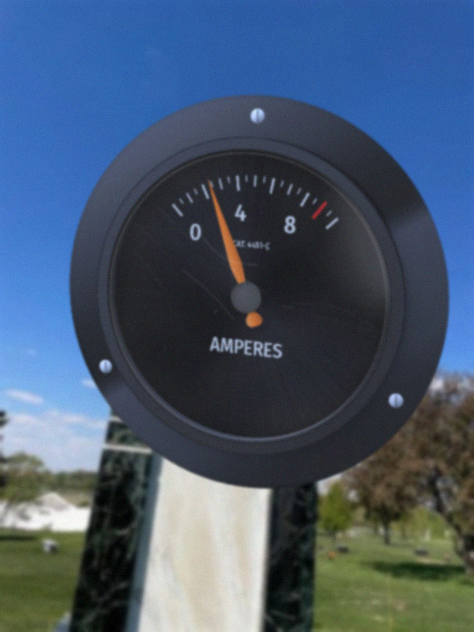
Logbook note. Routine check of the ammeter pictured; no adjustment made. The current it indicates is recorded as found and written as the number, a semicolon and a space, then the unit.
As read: 2.5; A
